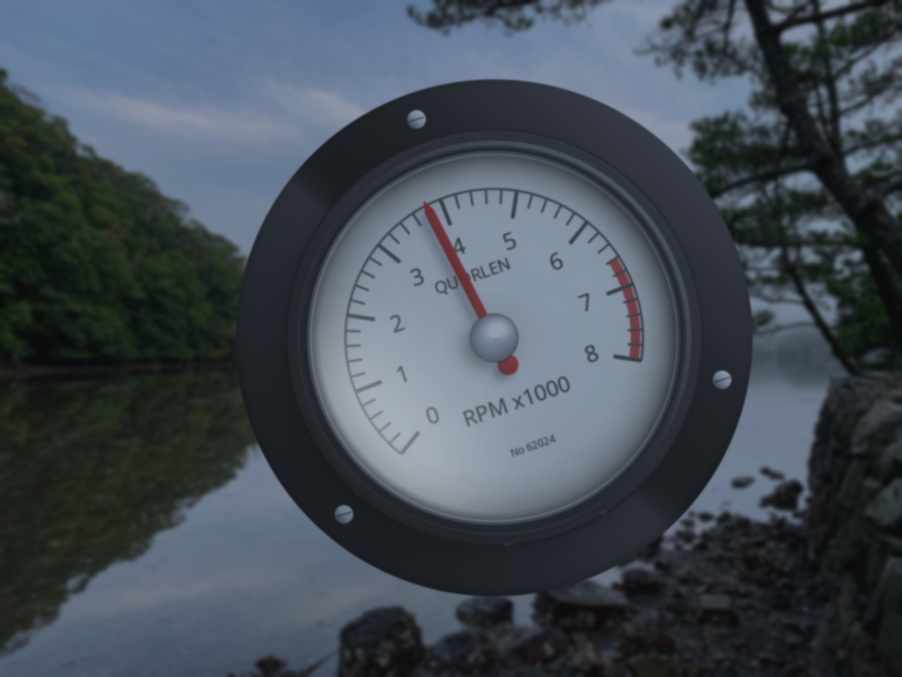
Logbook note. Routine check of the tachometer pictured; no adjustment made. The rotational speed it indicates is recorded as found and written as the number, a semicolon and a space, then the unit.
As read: 3800; rpm
